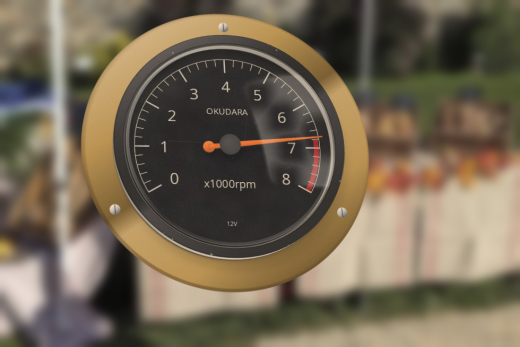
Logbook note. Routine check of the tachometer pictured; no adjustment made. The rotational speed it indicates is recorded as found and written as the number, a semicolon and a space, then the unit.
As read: 6800; rpm
